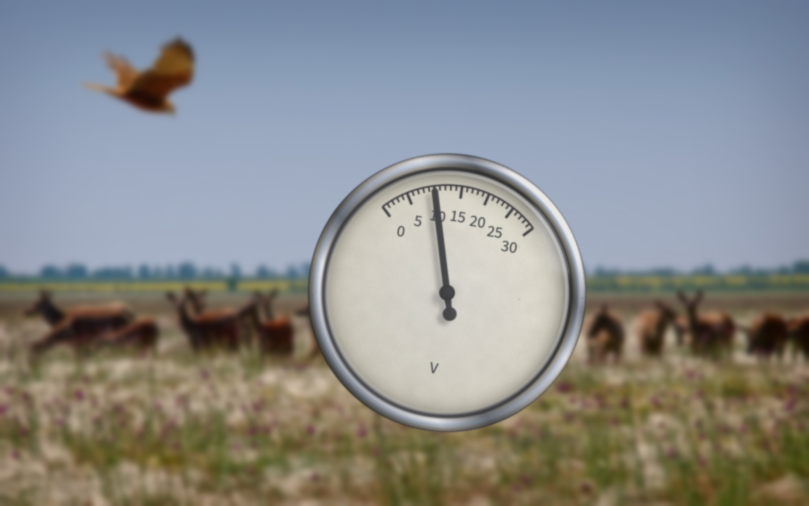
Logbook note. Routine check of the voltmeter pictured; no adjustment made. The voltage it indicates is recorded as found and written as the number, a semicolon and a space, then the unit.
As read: 10; V
